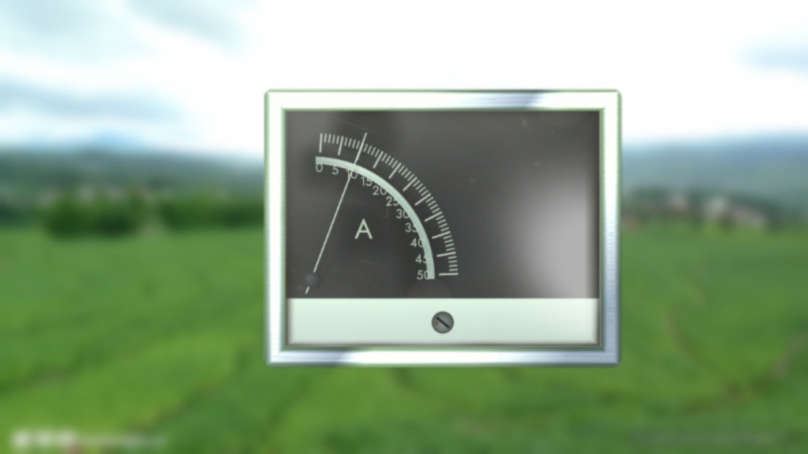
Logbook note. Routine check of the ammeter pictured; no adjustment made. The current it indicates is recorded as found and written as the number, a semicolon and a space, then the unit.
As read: 10; A
